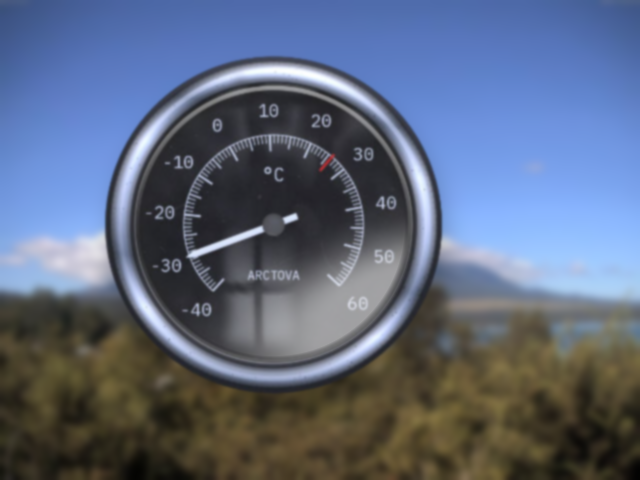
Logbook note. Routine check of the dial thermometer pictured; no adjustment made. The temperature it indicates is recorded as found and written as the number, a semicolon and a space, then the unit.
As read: -30; °C
